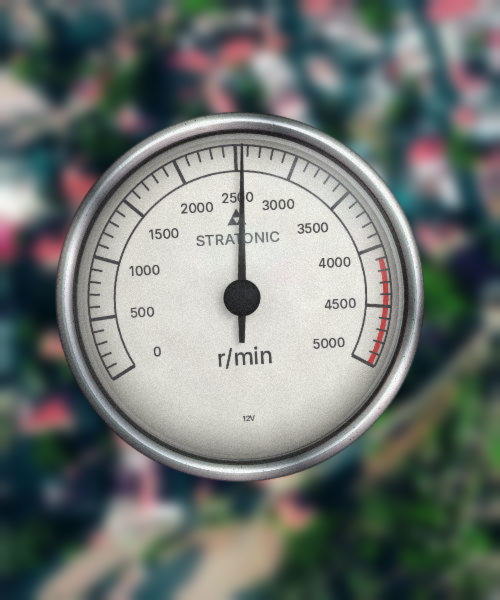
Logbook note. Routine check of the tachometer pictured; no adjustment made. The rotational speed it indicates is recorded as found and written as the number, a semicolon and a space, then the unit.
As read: 2550; rpm
